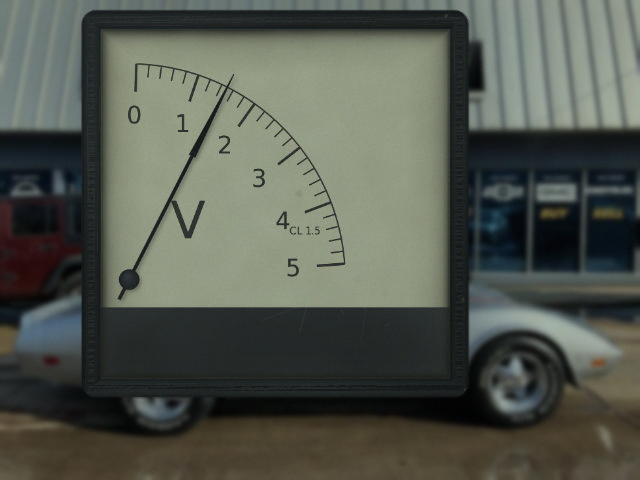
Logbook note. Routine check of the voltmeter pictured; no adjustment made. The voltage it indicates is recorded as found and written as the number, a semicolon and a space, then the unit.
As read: 1.5; V
